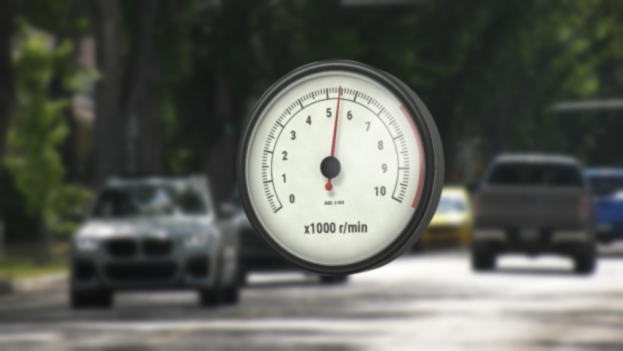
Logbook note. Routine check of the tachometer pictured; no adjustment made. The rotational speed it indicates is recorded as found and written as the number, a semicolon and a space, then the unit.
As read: 5500; rpm
